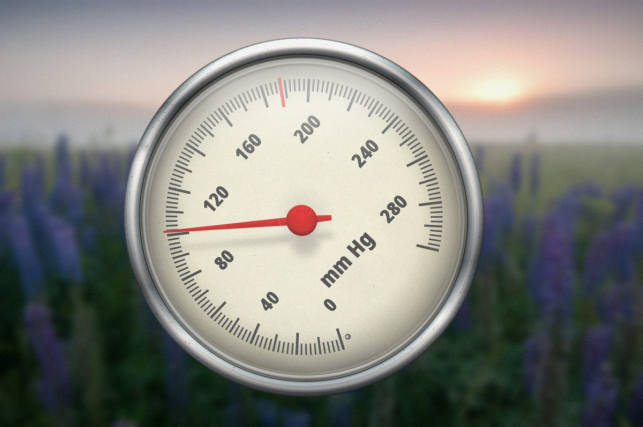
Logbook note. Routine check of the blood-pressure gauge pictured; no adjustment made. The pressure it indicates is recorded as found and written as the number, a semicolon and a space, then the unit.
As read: 102; mmHg
